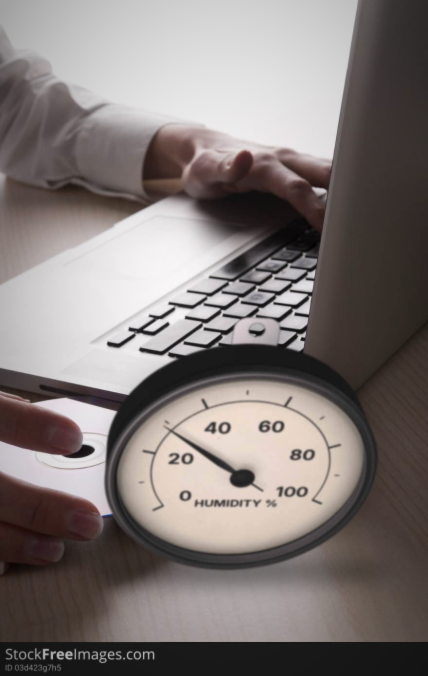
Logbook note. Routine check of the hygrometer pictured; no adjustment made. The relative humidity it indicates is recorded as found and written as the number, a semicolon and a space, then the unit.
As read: 30; %
